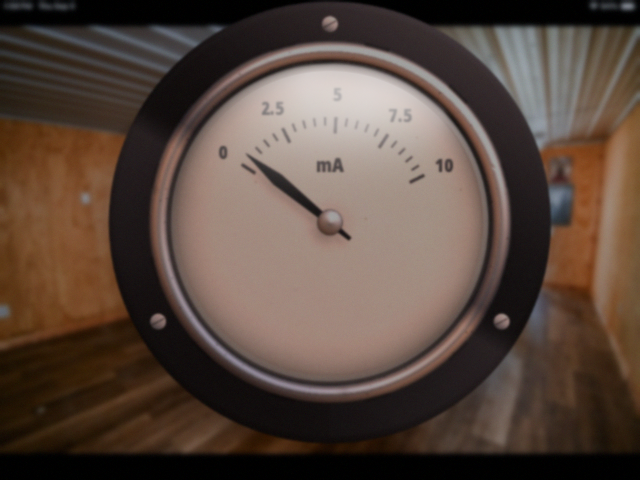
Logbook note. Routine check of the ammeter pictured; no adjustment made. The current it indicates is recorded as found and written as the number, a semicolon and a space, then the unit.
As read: 0.5; mA
